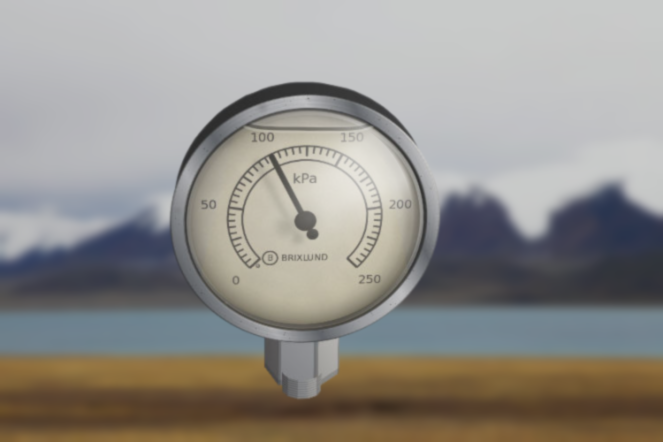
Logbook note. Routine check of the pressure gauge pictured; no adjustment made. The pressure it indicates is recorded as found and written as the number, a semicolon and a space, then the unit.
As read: 100; kPa
